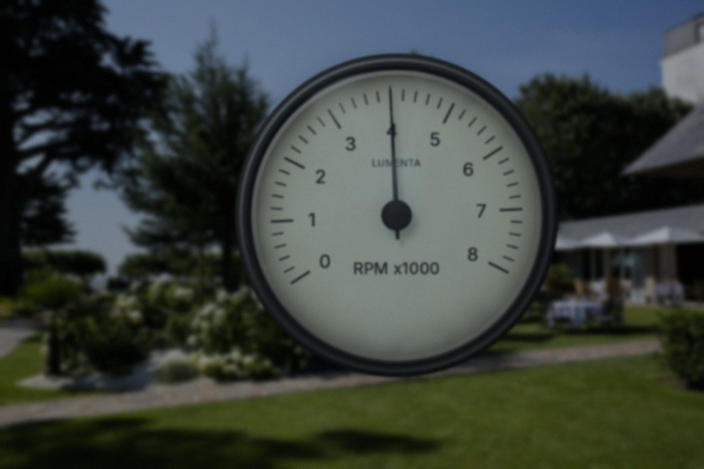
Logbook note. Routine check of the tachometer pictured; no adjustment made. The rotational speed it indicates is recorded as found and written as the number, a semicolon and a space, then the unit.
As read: 4000; rpm
